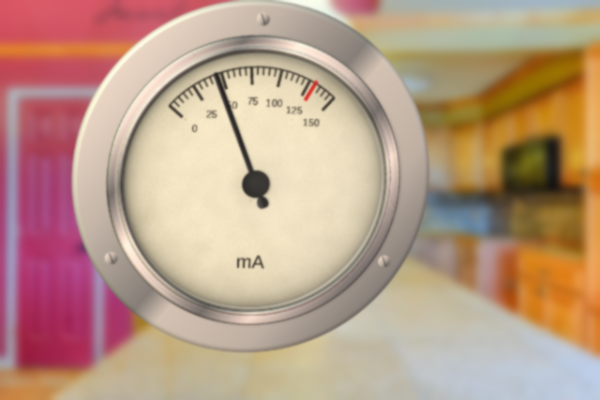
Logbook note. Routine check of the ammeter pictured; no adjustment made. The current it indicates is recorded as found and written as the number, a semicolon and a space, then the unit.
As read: 45; mA
